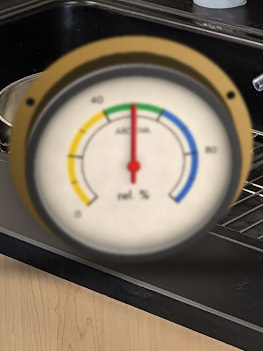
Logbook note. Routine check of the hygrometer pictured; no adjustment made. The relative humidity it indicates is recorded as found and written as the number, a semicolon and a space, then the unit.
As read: 50; %
